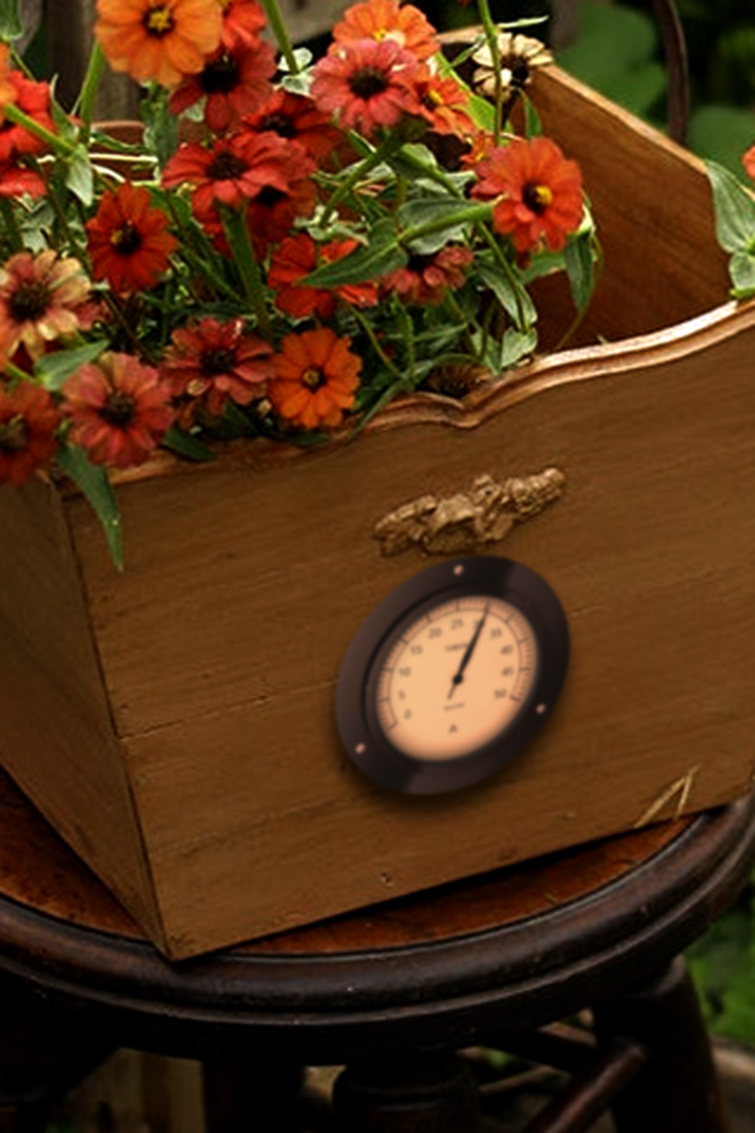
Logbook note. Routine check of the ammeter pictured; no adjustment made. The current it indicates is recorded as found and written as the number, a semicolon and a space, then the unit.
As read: 30; A
